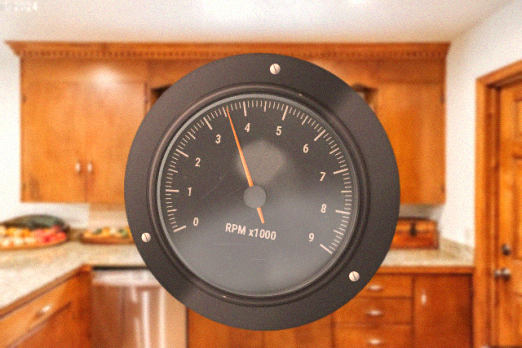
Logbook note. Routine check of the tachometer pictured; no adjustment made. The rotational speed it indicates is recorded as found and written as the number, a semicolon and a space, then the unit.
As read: 3600; rpm
